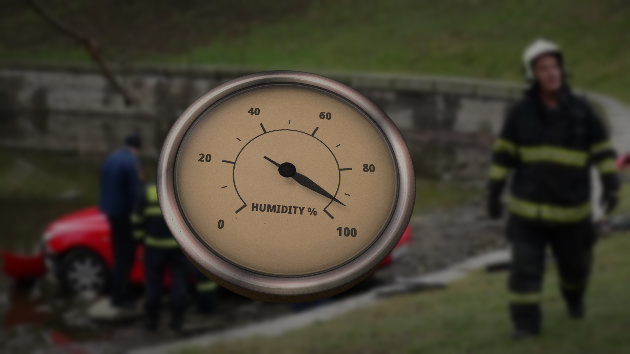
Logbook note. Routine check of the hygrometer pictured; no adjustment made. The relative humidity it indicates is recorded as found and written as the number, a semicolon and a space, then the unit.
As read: 95; %
